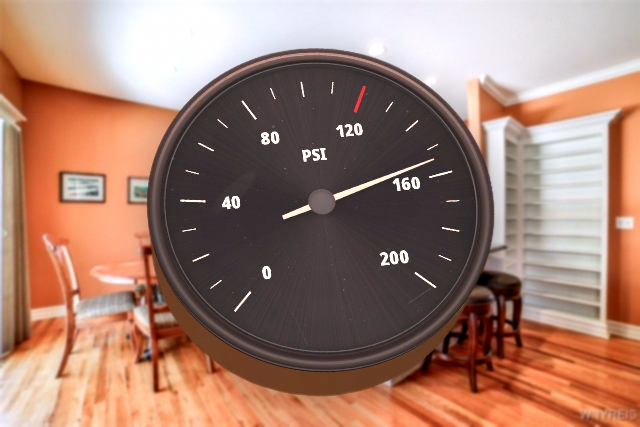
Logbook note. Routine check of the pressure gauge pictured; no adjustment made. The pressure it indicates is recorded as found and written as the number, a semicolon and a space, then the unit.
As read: 155; psi
